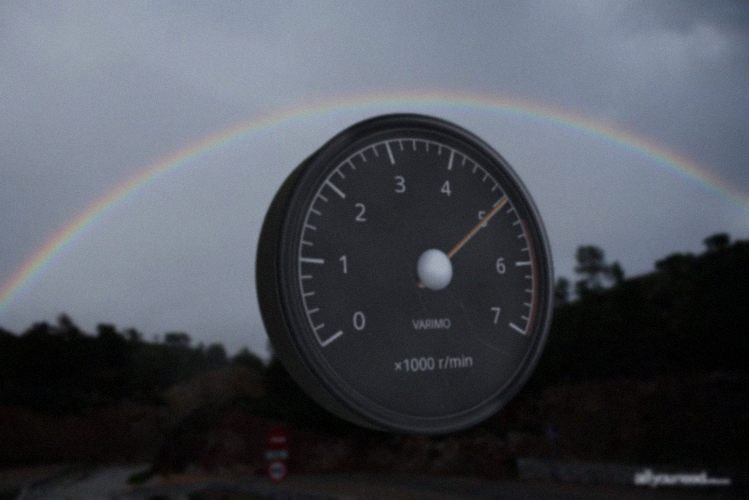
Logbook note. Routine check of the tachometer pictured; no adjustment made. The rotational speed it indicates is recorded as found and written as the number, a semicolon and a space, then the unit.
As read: 5000; rpm
